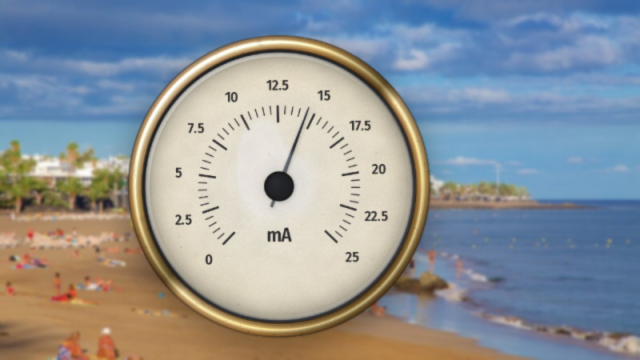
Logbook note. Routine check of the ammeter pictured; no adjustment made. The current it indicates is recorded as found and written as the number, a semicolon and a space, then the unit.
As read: 14.5; mA
